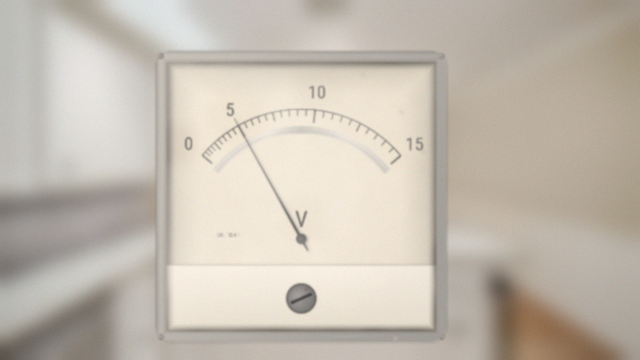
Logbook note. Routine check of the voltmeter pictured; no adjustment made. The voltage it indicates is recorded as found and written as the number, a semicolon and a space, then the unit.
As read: 5; V
